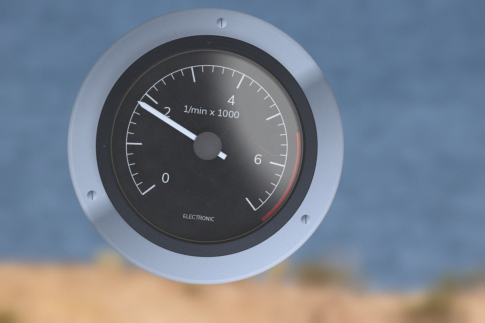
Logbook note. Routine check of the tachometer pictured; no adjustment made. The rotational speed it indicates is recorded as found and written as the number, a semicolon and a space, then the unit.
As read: 1800; rpm
